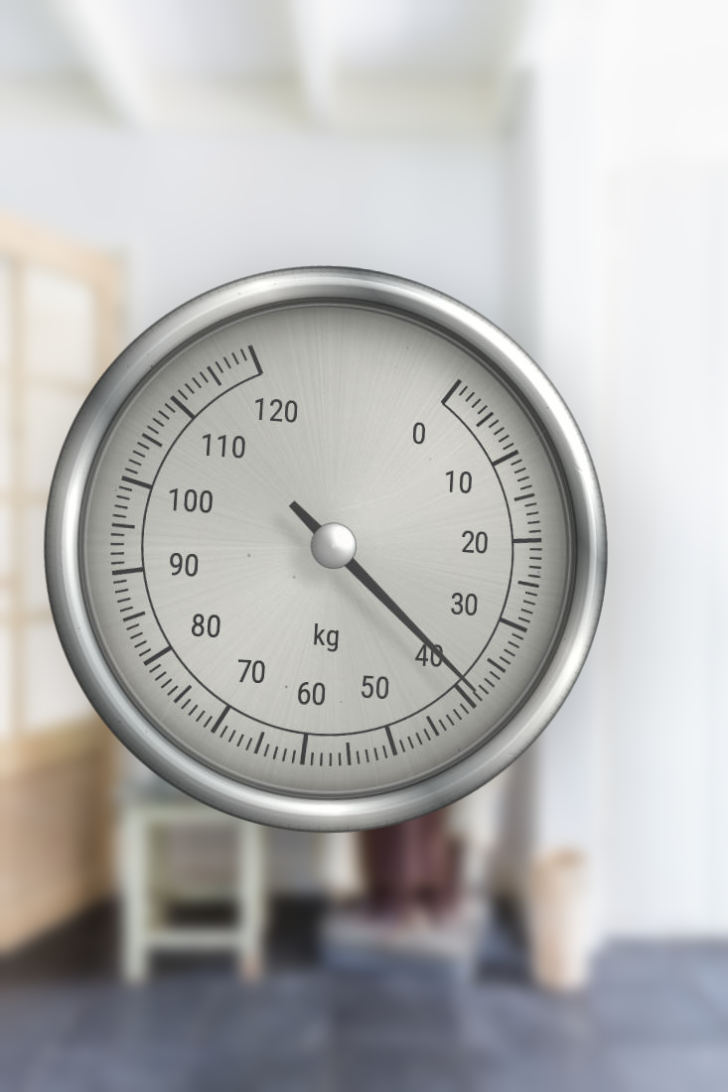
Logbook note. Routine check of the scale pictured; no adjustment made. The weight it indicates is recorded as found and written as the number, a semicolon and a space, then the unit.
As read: 39; kg
